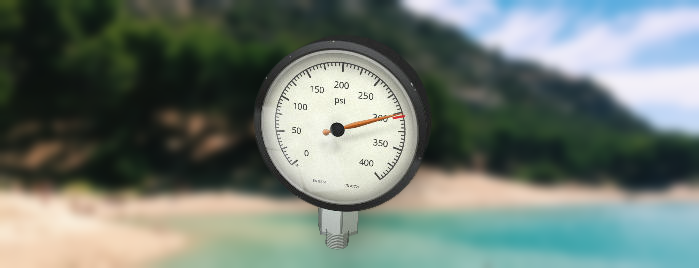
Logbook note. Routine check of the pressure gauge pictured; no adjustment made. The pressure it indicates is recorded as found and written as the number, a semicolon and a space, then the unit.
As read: 300; psi
